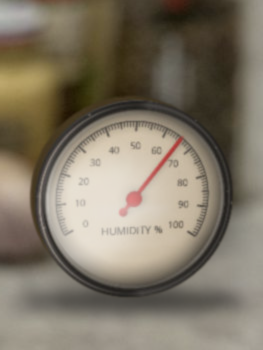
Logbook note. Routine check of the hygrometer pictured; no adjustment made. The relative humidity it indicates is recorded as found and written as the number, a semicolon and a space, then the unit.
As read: 65; %
